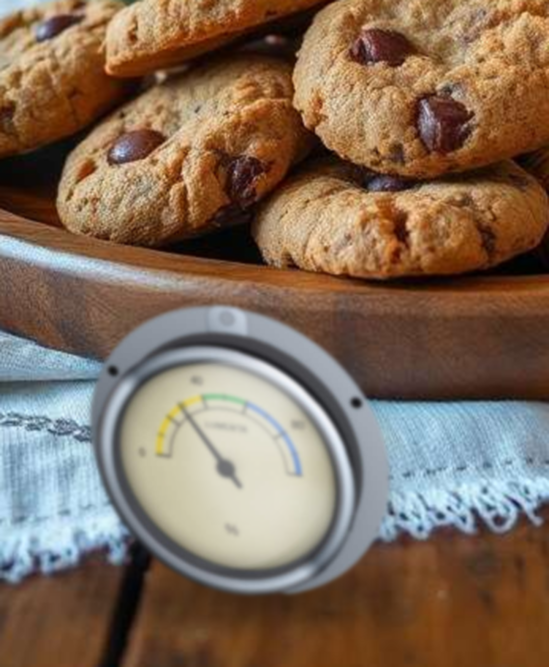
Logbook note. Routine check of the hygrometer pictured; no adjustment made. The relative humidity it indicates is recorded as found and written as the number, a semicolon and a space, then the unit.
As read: 30; %
